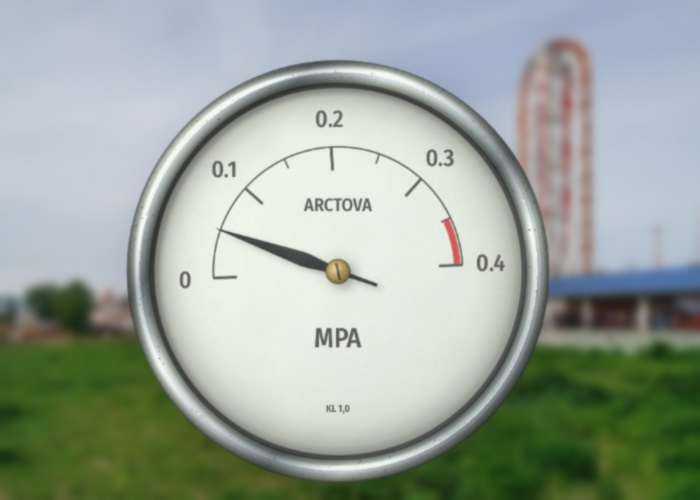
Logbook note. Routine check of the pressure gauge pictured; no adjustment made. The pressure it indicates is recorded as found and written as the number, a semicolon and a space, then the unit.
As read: 0.05; MPa
